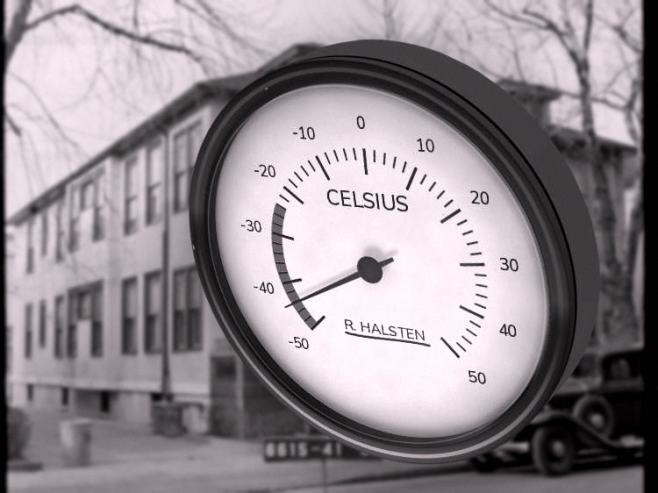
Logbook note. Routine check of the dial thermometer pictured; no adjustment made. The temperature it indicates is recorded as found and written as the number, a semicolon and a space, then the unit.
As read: -44; °C
